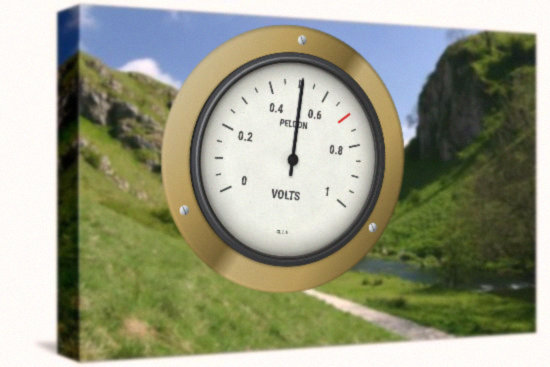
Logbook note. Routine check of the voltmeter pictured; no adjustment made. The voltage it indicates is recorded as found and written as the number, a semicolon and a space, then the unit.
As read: 0.5; V
